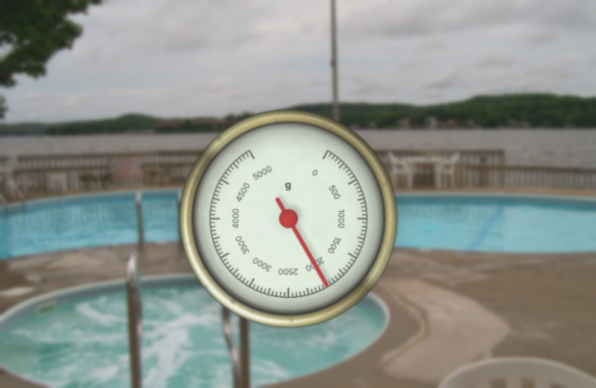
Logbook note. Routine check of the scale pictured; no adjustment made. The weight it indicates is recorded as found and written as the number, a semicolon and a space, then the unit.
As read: 2000; g
